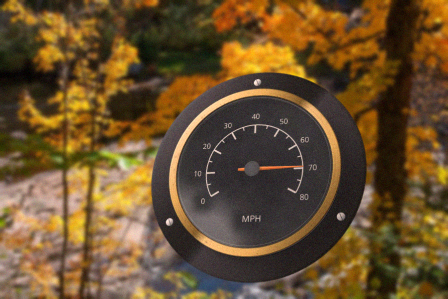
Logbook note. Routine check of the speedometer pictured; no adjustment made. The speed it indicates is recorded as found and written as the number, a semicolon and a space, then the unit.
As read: 70; mph
